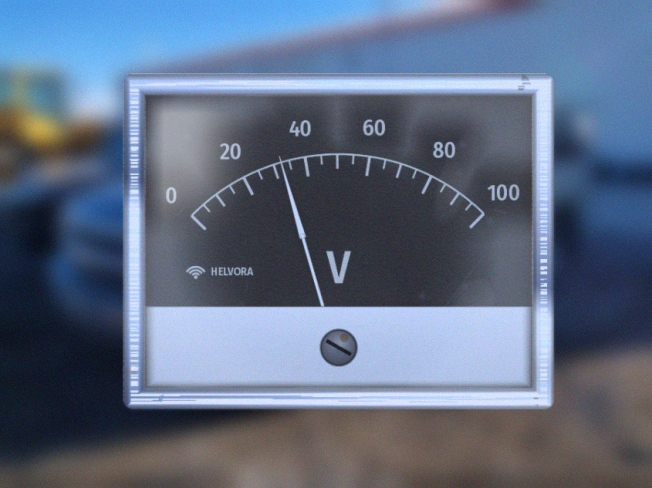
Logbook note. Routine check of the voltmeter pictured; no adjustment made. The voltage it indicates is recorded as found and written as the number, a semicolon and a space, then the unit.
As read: 32.5; V
